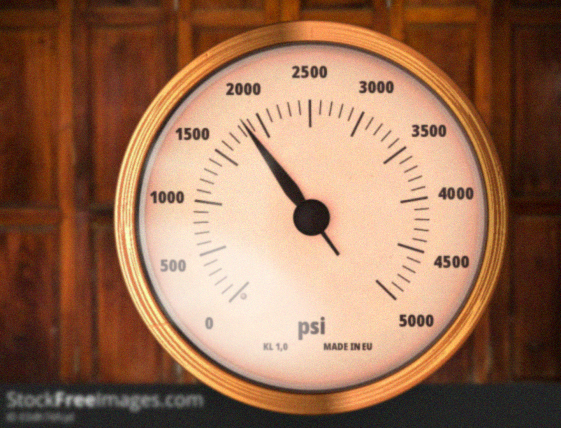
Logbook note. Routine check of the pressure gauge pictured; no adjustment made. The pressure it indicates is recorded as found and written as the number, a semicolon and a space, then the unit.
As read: 1850; psi
